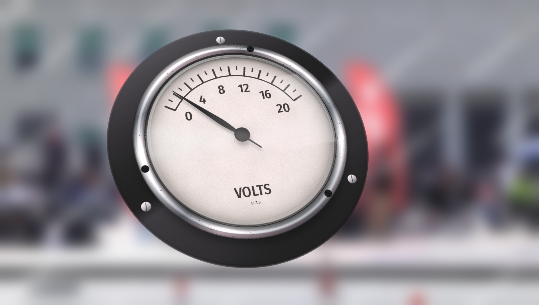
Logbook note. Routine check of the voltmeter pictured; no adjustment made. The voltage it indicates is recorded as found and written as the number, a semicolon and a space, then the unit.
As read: 2; V
